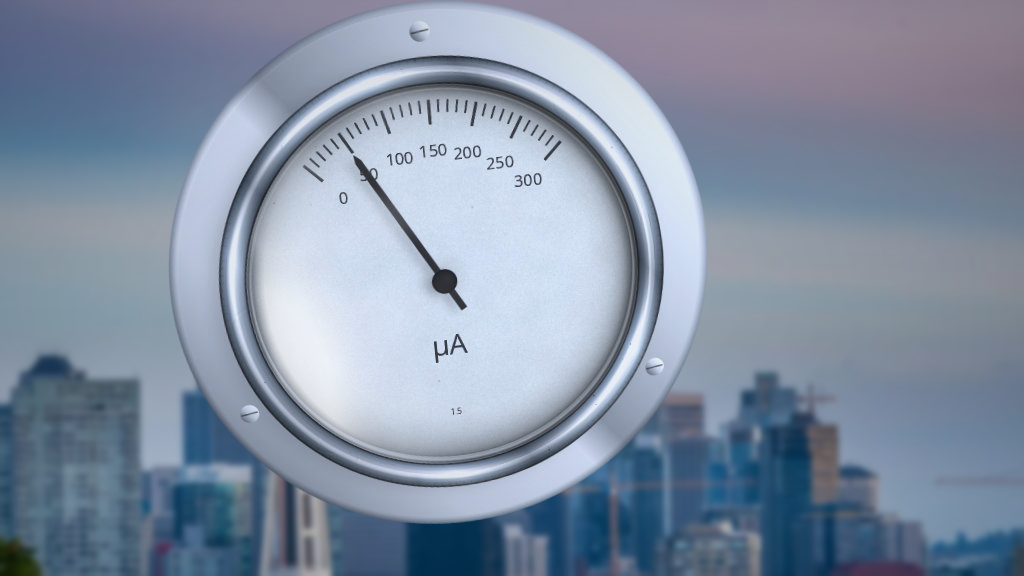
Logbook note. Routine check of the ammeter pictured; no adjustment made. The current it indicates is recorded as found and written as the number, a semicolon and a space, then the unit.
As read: 50; µA
